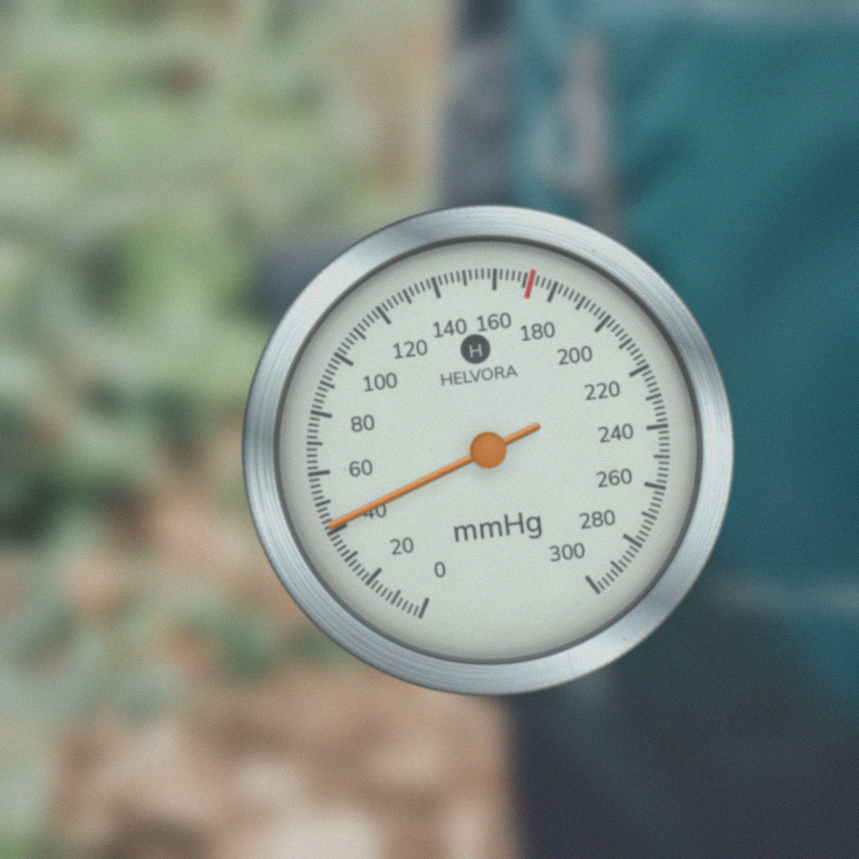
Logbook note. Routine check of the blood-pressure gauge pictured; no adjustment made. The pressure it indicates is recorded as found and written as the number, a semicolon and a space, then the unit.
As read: 42; mmHg
